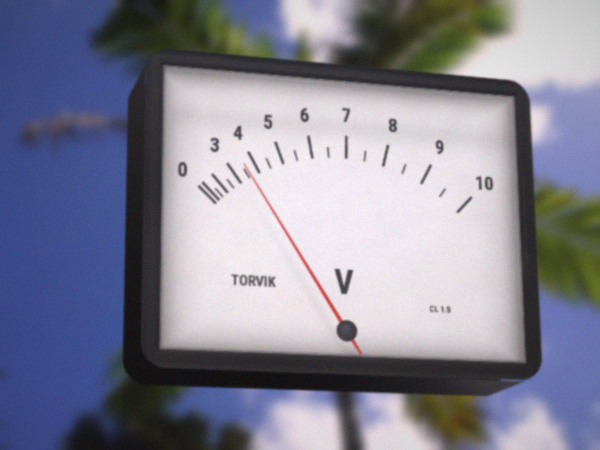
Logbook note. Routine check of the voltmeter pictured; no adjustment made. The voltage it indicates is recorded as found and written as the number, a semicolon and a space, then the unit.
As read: 3.5; V
